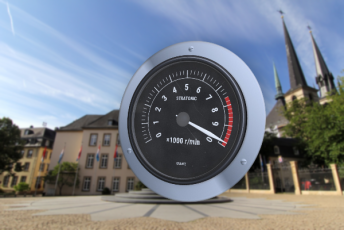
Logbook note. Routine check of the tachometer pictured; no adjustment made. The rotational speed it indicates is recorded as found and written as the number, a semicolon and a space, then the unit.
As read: 9800; rpm
